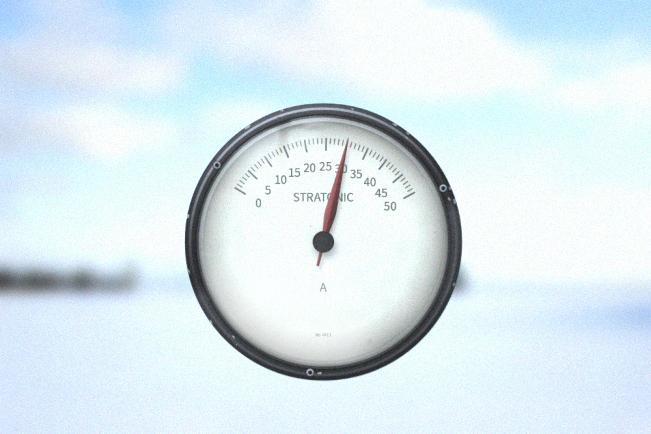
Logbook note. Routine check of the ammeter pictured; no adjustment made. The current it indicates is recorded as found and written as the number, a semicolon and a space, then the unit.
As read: 30; A
